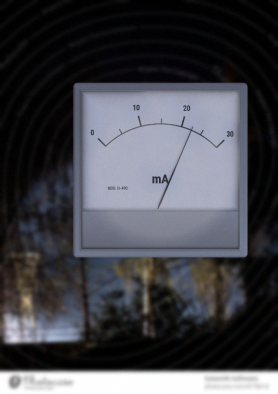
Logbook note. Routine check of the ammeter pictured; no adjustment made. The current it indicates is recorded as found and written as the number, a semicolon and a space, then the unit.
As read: 22.5; mA
